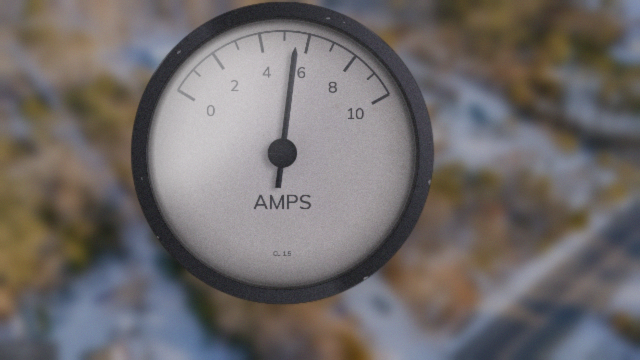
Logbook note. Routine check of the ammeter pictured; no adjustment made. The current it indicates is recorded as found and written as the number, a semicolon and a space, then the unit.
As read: 5.5; A
